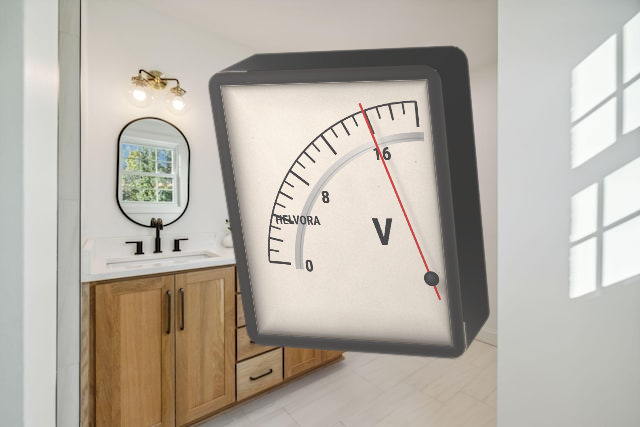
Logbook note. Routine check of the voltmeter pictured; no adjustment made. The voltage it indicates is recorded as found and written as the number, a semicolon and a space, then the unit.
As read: 16; V
